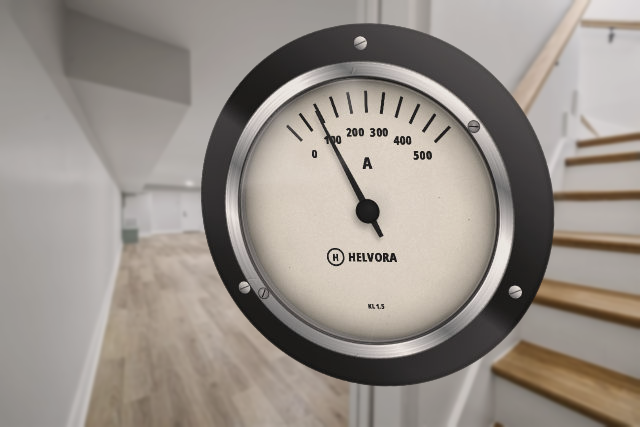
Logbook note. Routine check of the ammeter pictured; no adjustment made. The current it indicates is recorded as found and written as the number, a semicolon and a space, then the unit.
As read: 100; A
